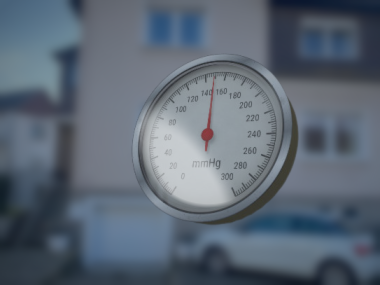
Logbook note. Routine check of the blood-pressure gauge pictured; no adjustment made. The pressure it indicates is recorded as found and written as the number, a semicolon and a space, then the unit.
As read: 150; mmHg
